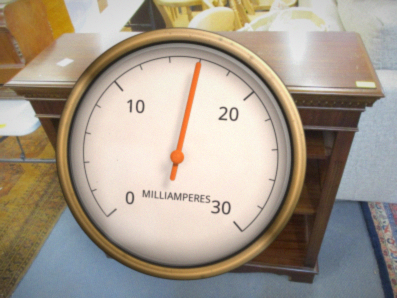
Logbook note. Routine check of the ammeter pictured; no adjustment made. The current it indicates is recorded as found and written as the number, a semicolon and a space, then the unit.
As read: 16; mA
